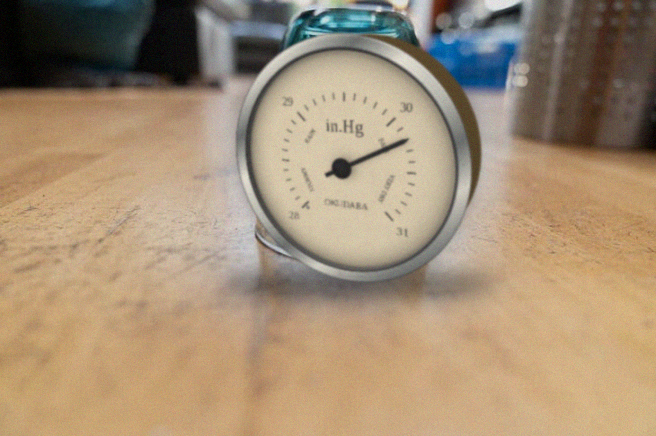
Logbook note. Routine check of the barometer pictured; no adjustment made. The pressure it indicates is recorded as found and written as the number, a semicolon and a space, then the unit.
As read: 30.2; inHg
